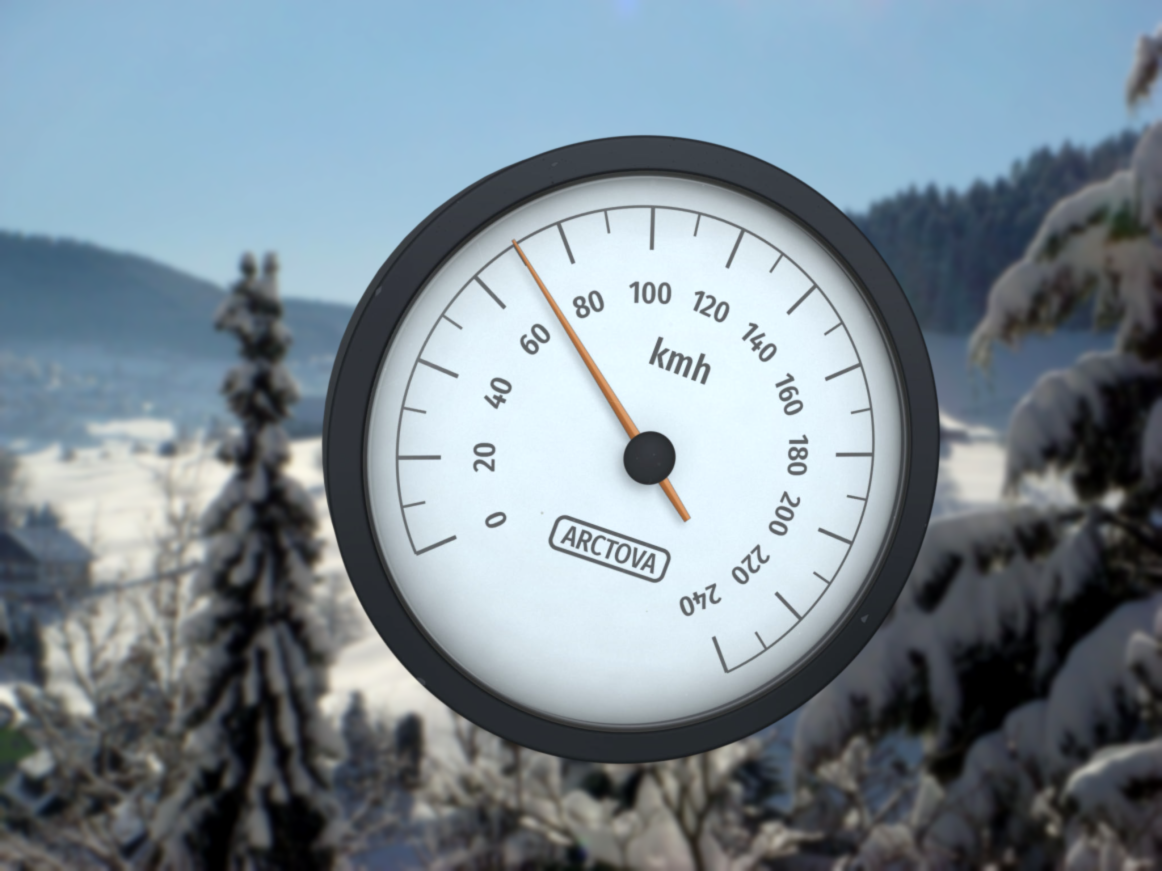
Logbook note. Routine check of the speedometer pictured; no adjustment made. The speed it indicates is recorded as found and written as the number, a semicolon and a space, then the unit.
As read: 70; km/h
